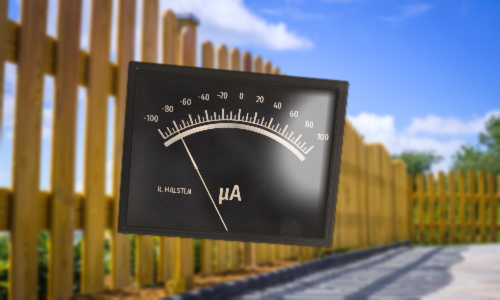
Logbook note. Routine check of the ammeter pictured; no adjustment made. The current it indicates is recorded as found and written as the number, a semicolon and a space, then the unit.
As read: -80; µA
